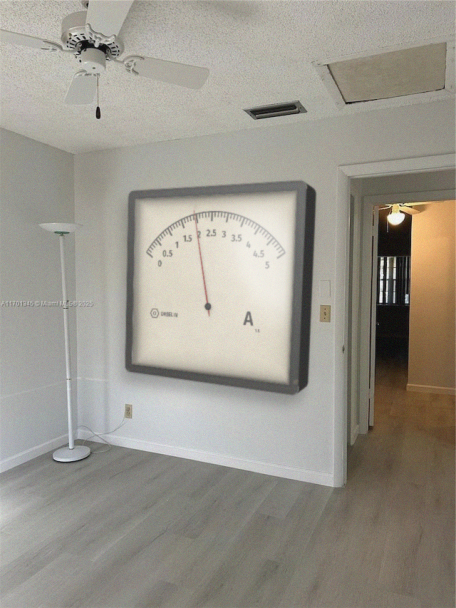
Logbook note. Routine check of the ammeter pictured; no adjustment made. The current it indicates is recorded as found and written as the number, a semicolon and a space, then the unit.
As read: 2; A
